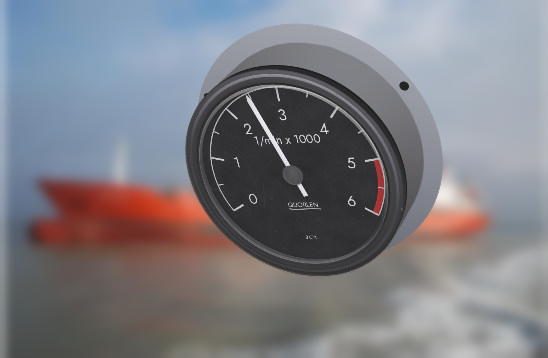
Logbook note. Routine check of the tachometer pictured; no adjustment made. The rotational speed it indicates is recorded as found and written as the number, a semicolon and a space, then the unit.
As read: 2500; rpm
